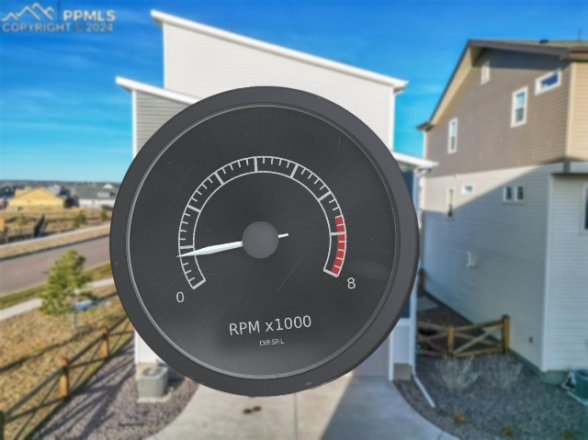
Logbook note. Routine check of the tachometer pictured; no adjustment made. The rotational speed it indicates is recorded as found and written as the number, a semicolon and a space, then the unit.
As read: 800; rpm
